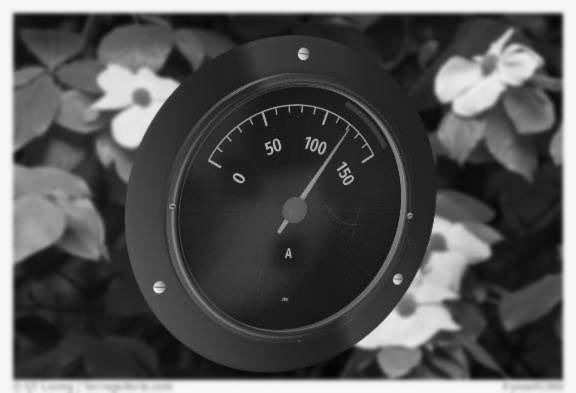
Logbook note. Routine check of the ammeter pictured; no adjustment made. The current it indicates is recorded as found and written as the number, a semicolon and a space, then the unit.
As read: 120; A
